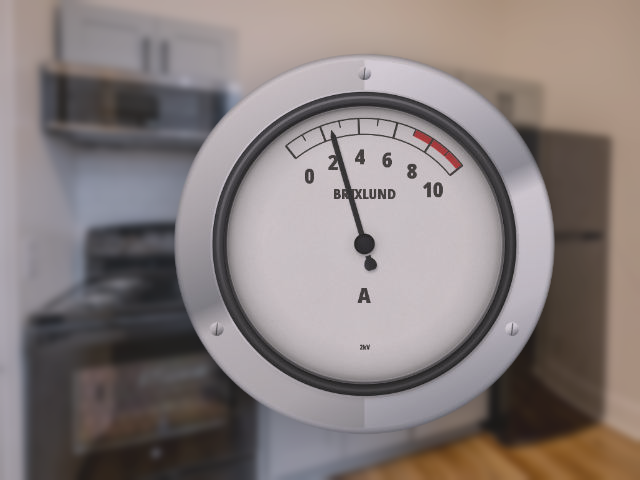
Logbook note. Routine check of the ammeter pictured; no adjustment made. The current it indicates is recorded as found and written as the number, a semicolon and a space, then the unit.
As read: 2.5; A
